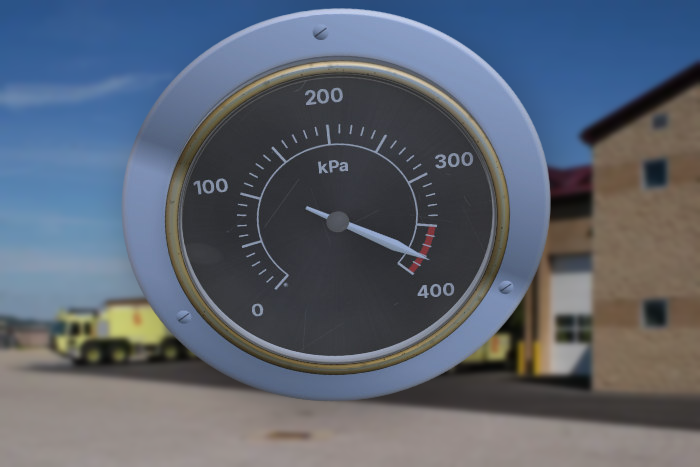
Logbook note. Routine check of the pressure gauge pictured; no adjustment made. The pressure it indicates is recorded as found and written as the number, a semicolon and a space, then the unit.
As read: 380; kPa
